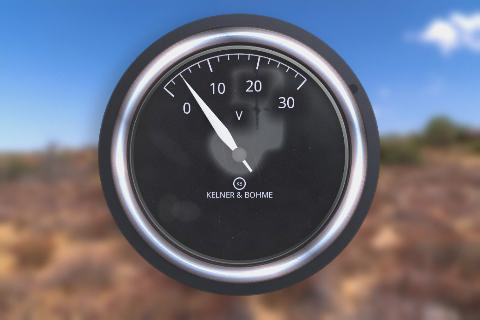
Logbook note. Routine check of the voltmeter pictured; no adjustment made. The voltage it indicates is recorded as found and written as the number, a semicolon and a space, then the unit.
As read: 4; V
